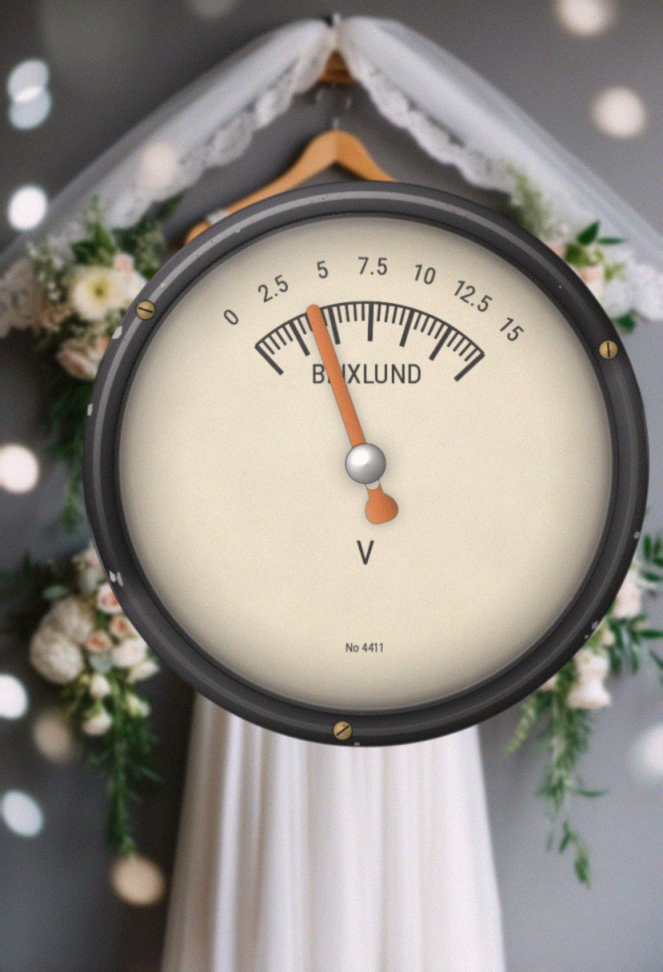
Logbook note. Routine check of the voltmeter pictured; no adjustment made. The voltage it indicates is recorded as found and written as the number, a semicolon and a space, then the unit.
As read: 4; V
